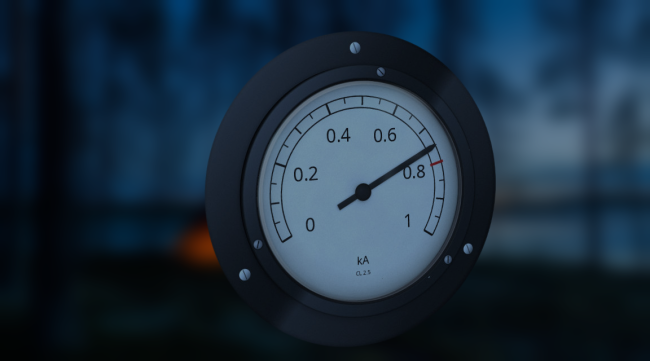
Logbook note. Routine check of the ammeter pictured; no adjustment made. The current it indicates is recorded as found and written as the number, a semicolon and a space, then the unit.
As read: 0.75; kA
